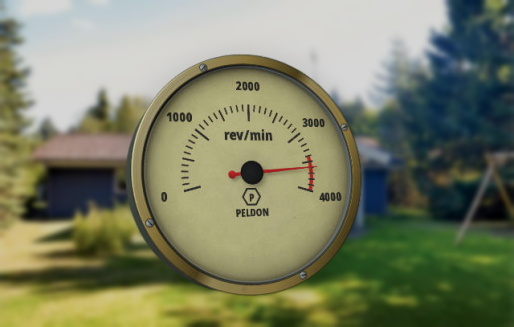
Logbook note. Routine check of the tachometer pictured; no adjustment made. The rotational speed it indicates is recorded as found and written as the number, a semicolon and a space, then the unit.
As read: 3600; rpm
